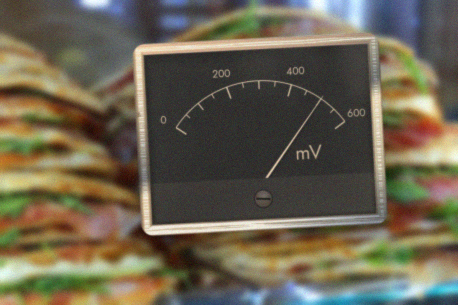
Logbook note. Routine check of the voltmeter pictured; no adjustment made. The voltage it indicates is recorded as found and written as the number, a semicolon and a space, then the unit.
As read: 500; mV
